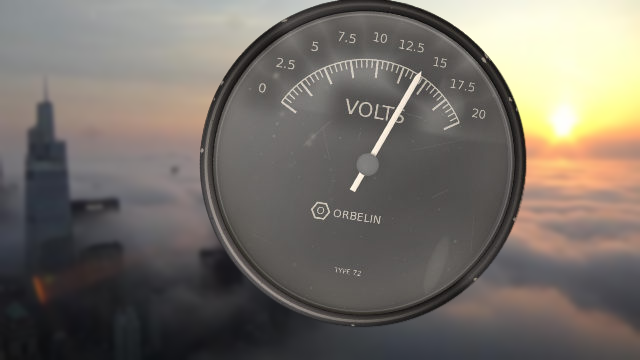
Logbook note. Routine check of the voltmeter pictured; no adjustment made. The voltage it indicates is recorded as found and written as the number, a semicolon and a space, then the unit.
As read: 14; V
